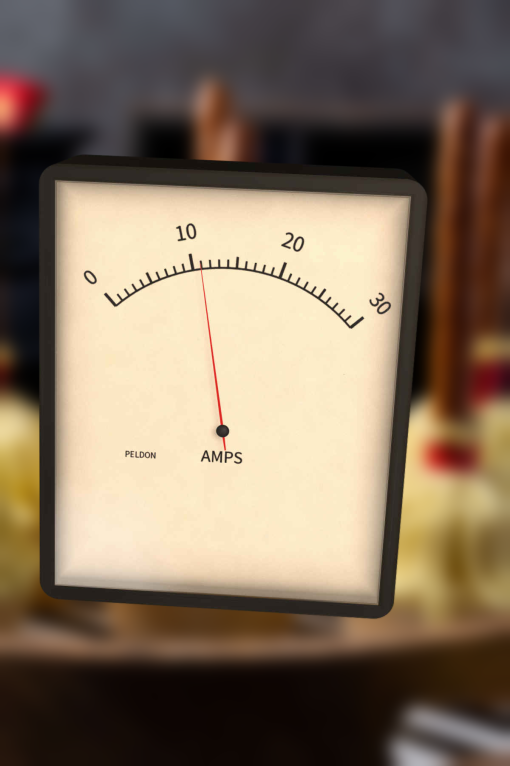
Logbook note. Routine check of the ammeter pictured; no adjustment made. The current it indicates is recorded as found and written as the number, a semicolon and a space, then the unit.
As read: 11; A
